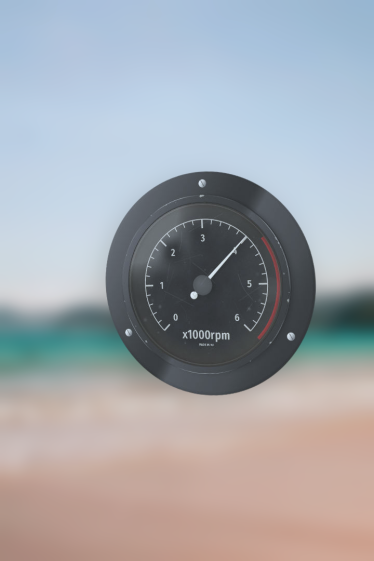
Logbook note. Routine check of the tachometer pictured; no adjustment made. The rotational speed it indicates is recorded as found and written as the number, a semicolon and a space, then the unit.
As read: 4000; rpm
